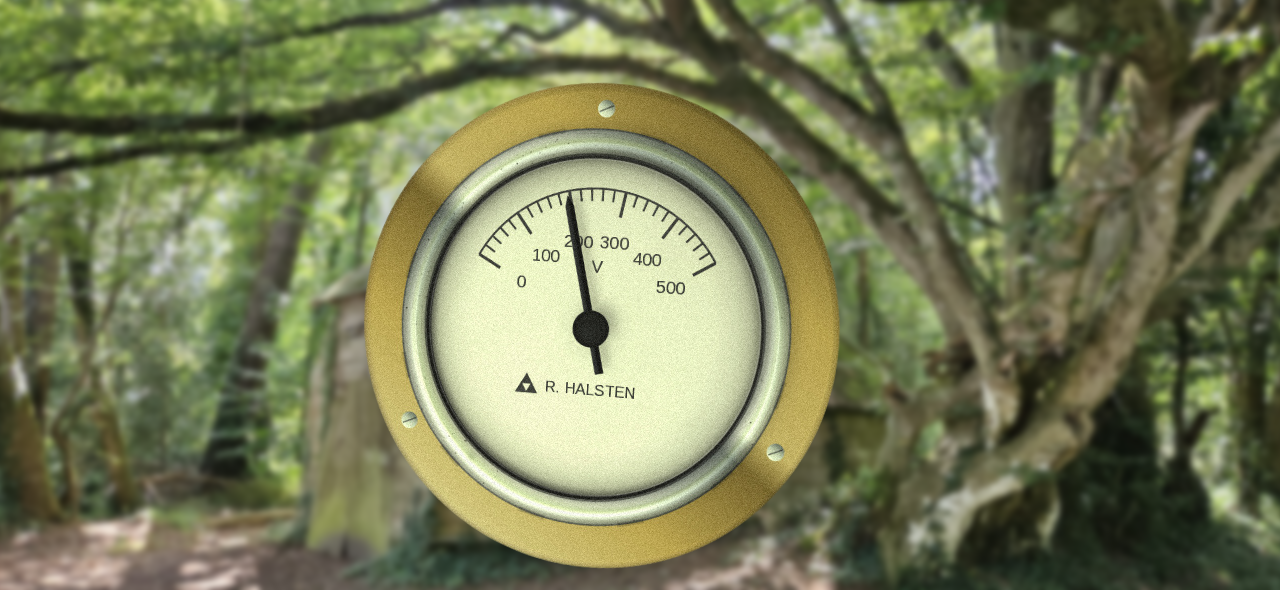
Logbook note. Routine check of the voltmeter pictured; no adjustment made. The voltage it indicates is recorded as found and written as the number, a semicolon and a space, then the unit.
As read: 200; V
